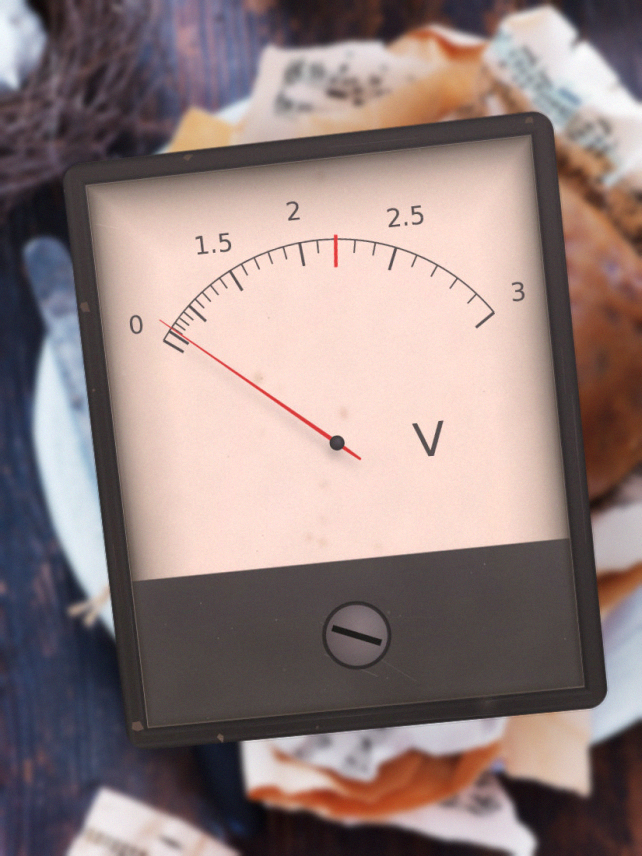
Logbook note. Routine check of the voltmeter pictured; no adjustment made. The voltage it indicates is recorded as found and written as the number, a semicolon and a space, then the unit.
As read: 0.6; V
